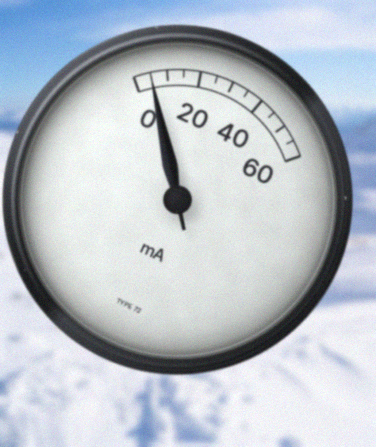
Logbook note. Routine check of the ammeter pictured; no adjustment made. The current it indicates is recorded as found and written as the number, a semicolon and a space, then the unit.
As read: 5; mA
